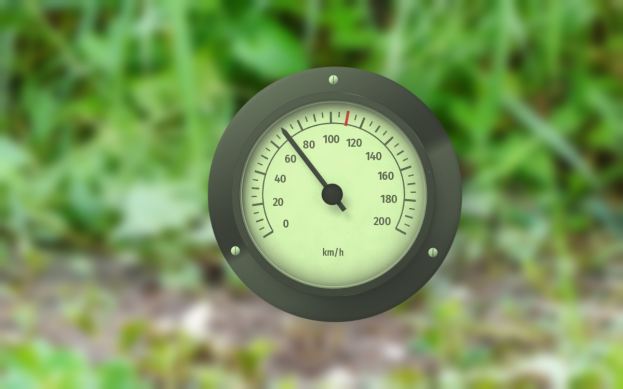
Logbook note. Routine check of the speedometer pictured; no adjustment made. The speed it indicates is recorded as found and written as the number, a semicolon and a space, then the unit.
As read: 70; km/h
